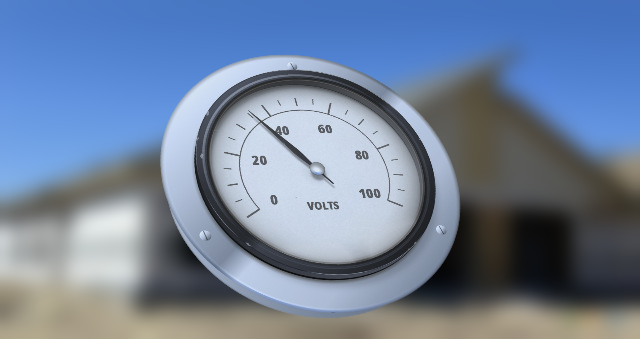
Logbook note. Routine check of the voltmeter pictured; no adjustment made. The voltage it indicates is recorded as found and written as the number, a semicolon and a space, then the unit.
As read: 35; V
